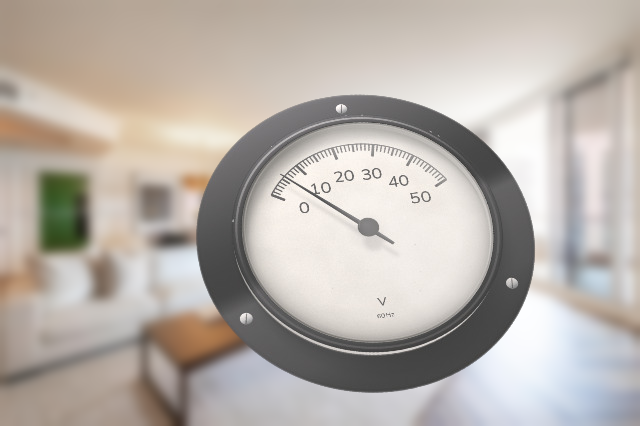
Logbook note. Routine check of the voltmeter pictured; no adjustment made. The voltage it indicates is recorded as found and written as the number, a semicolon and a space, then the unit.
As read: 5; V
